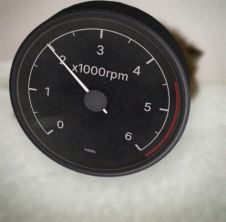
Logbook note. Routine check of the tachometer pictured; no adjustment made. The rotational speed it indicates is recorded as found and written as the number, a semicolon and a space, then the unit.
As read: 2000; rpm
